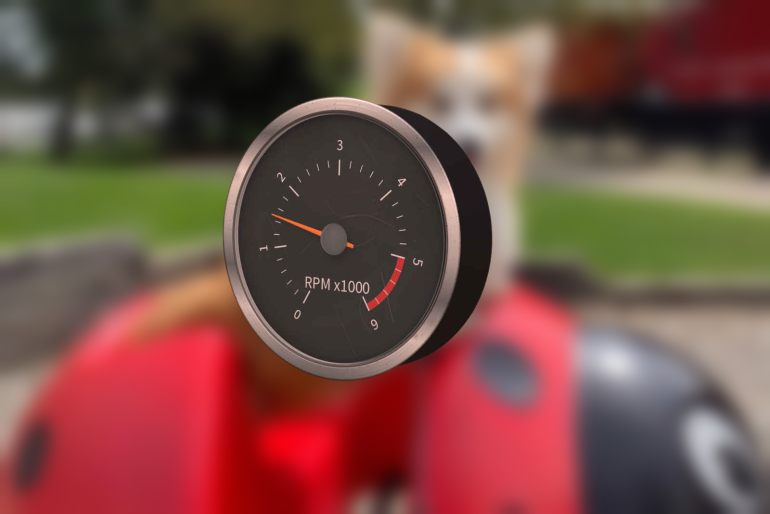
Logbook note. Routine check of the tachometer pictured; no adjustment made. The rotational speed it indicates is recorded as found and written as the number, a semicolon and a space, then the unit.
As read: 1500; rpm
